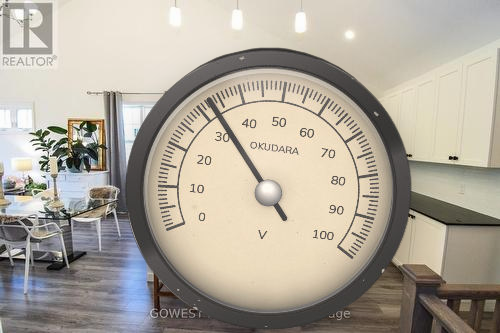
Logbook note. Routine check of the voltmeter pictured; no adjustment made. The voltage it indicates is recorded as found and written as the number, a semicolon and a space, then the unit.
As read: 33; V
